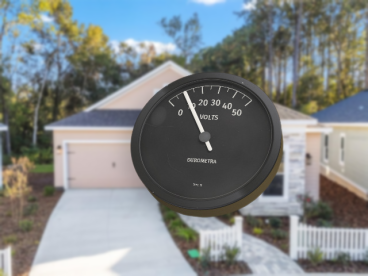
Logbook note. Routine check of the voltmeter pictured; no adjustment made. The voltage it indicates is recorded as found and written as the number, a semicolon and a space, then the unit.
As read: 10; V
